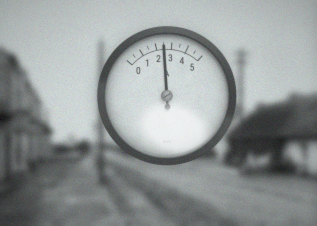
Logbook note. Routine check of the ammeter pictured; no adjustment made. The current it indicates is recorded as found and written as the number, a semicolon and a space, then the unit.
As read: 2.5; A
